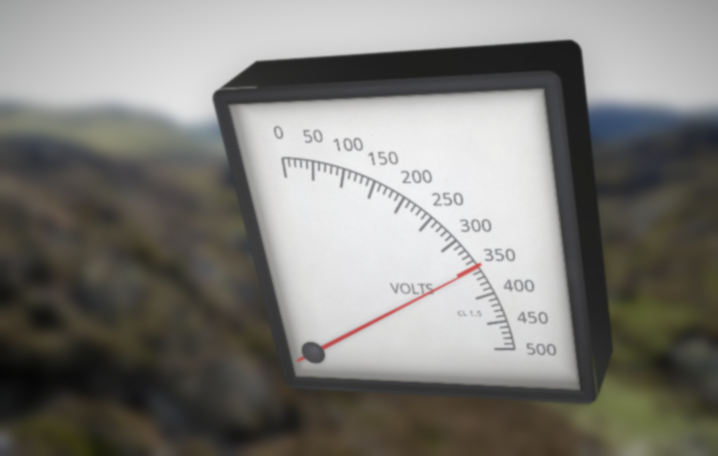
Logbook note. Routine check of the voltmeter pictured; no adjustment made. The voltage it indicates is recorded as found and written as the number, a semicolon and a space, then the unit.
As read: 350; V
